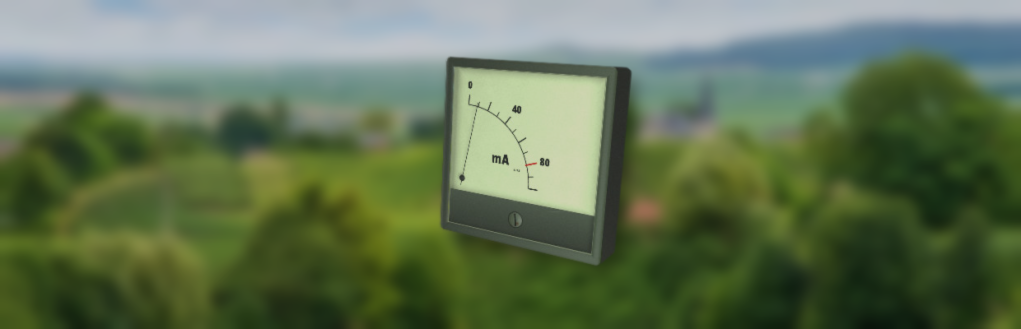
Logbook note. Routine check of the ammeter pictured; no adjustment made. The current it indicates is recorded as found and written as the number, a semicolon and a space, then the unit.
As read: 10; mA
